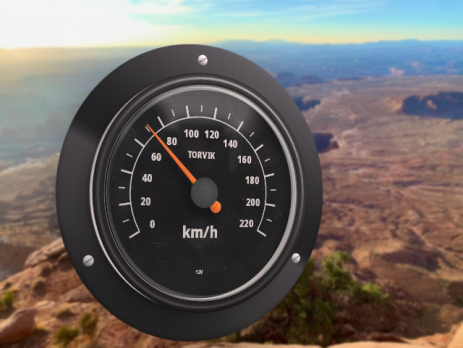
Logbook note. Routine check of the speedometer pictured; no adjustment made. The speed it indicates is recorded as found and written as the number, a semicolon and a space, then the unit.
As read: 70; km/h
